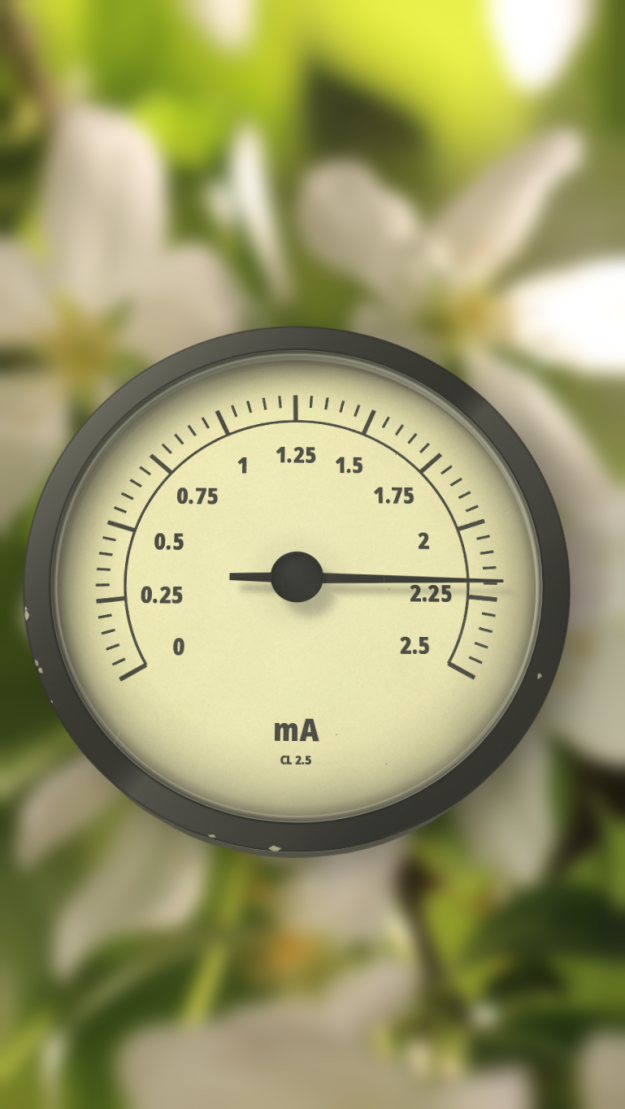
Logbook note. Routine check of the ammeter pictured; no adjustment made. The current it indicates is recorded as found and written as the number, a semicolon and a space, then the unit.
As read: 2.2; mA
